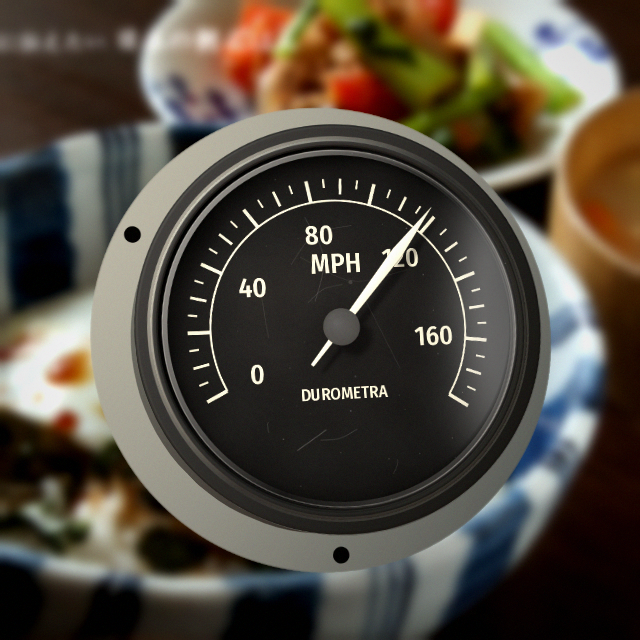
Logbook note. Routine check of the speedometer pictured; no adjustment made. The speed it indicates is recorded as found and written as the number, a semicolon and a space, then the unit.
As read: 117.5; mph
